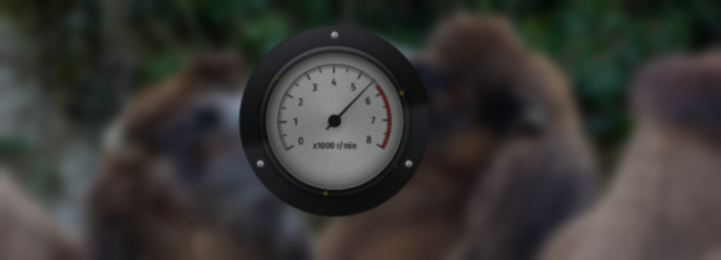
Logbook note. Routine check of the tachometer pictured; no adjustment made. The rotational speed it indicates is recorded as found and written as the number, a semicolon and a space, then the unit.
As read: 5500; rpm
